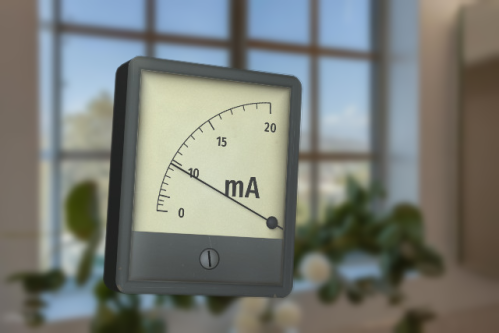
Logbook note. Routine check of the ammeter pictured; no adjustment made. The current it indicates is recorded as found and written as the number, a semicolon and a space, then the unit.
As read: 9.5; mA
